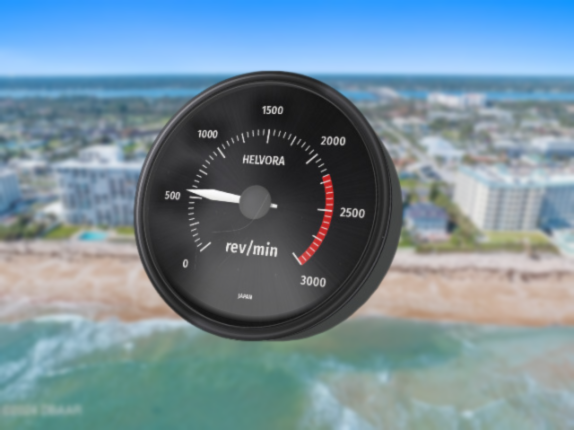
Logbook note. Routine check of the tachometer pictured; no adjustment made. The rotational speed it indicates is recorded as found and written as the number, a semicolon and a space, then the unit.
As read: 550; rpm
